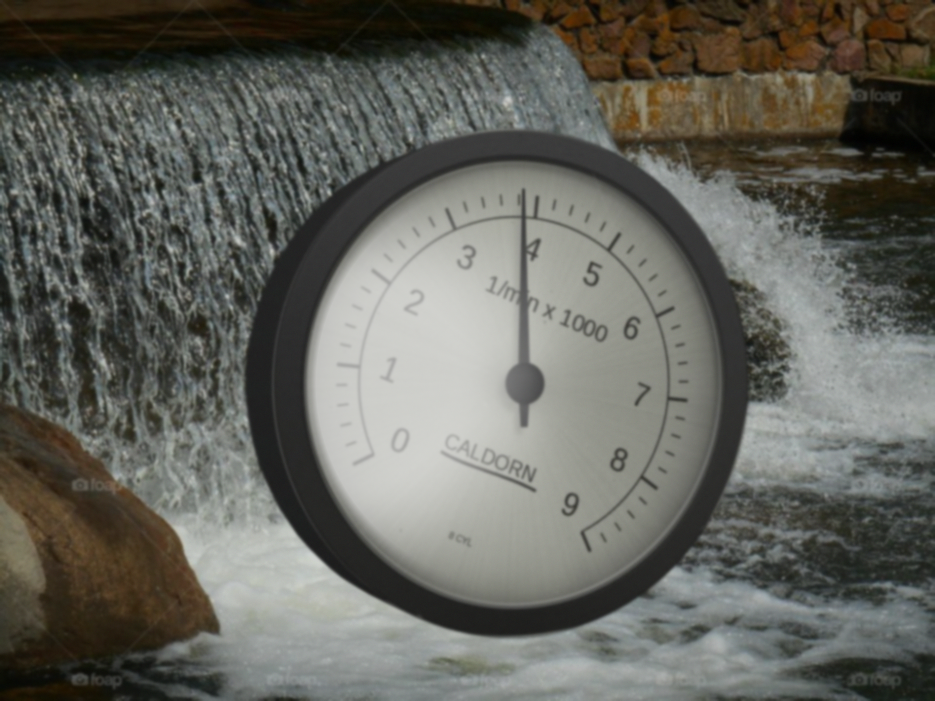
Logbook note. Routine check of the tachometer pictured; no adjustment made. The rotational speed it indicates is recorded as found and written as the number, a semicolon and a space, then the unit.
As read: 3800; rpm
